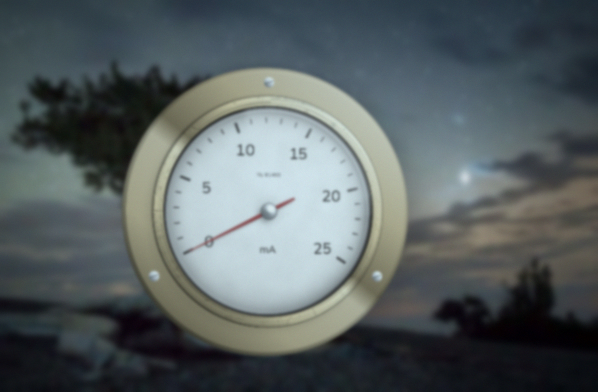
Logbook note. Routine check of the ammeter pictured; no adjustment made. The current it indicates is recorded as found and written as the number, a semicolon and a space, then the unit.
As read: 0; mA
